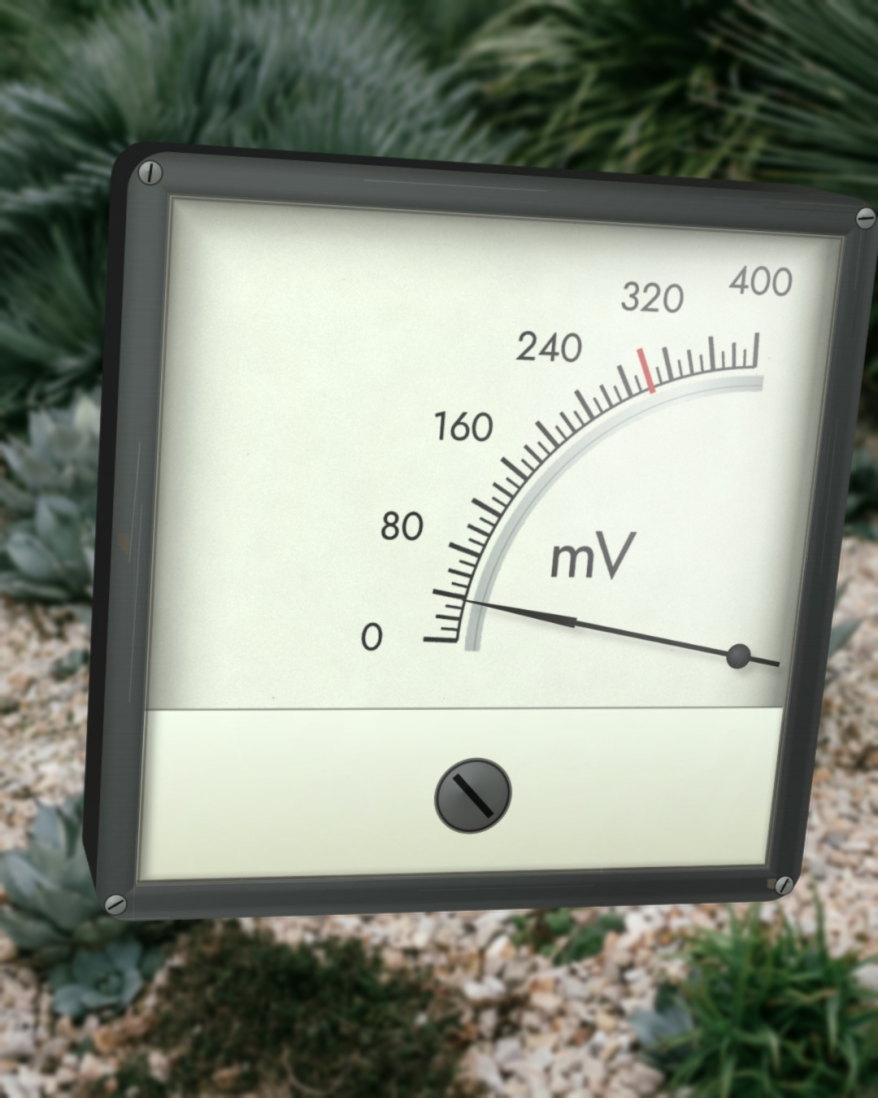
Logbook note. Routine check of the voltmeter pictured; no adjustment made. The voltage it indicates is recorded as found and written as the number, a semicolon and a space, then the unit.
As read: 40; mV
